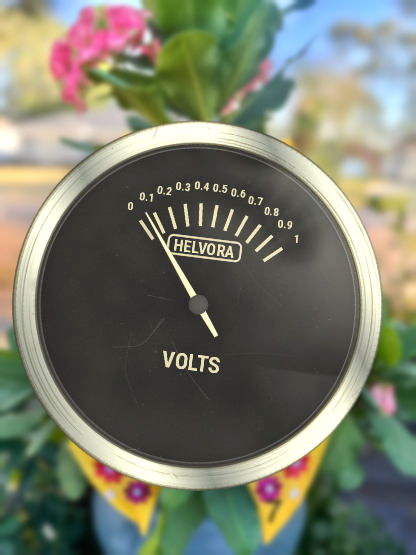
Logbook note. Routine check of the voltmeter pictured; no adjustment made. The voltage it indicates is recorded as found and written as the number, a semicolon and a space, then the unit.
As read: 0.05; V
